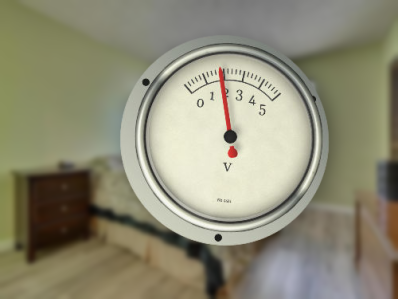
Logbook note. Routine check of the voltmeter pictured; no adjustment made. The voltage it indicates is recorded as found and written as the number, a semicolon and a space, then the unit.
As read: 1.8; V
